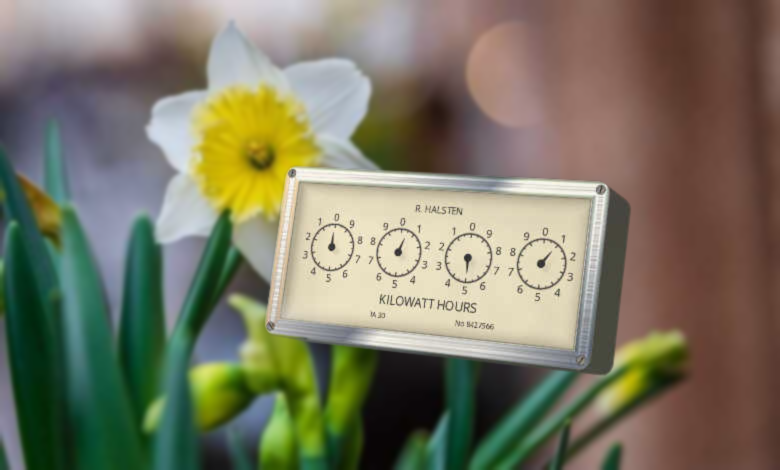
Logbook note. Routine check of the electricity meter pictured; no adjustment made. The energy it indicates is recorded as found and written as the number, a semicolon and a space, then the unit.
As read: 51; kWh
